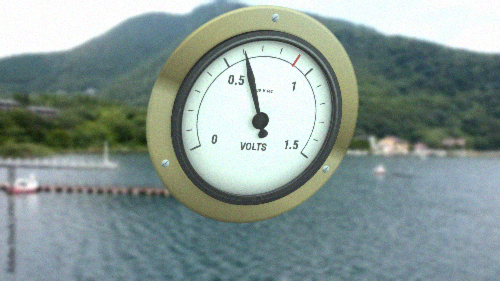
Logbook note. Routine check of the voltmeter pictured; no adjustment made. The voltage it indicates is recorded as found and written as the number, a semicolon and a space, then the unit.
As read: 0.6; V
